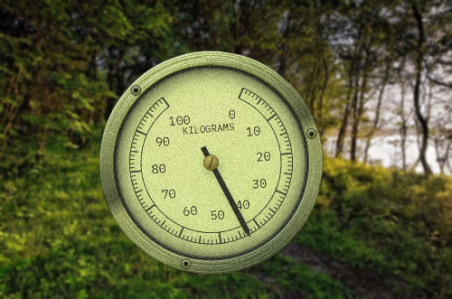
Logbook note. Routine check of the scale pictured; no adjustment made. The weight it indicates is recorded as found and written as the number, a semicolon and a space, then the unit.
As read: 43; kg
